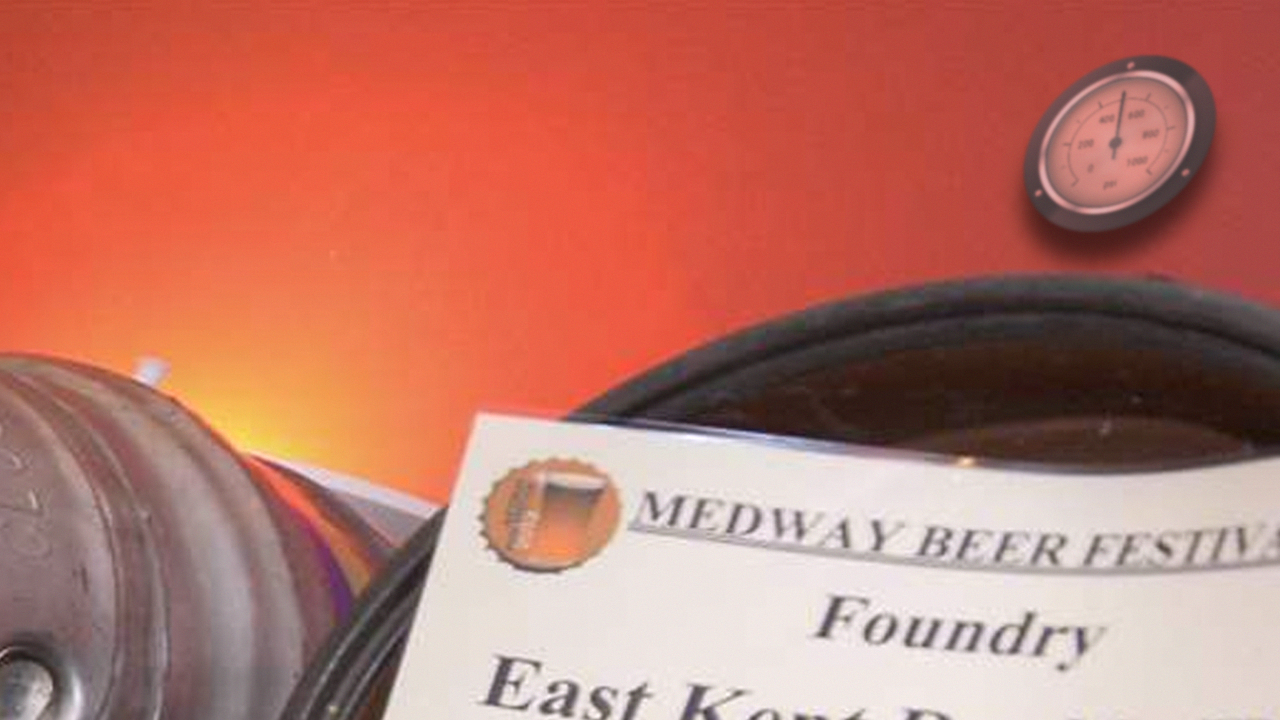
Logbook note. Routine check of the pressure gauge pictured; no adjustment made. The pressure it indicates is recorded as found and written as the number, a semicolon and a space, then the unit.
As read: 500; psi
